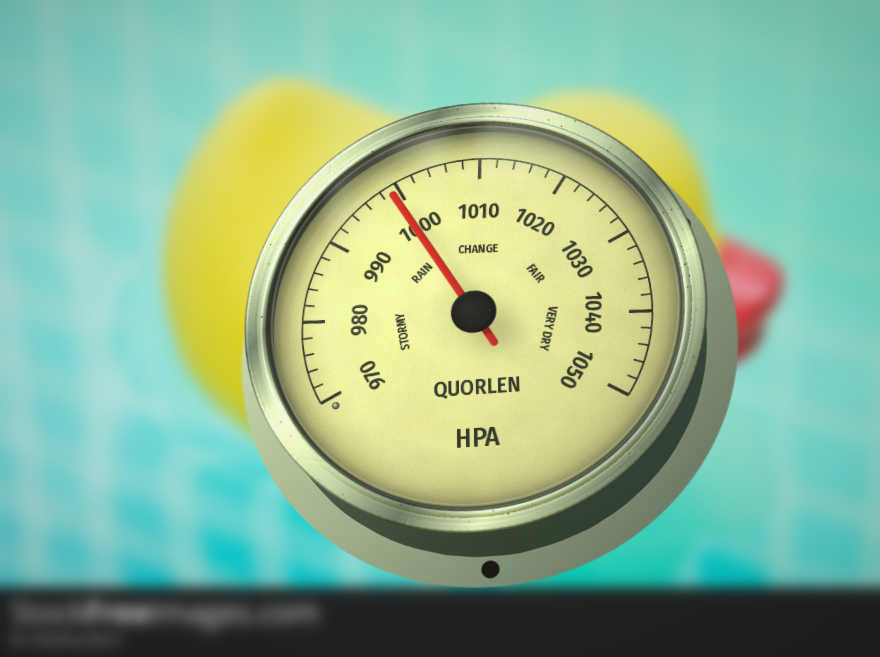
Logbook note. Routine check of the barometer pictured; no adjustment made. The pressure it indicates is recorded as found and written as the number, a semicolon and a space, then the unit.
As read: 999; hPa
